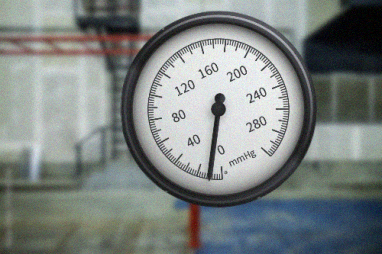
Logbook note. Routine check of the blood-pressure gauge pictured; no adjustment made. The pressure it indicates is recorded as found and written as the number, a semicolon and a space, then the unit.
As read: 10; mmHg
